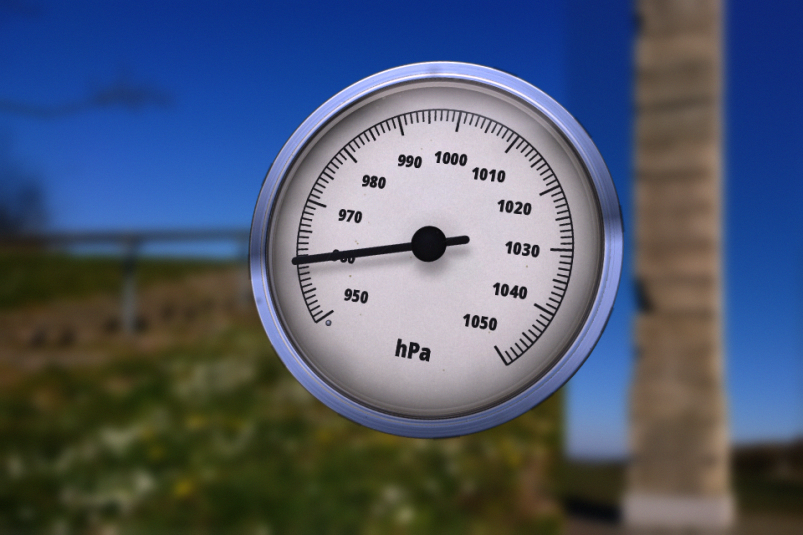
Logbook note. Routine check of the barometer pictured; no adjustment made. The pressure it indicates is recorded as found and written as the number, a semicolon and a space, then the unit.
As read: 960; hPa
